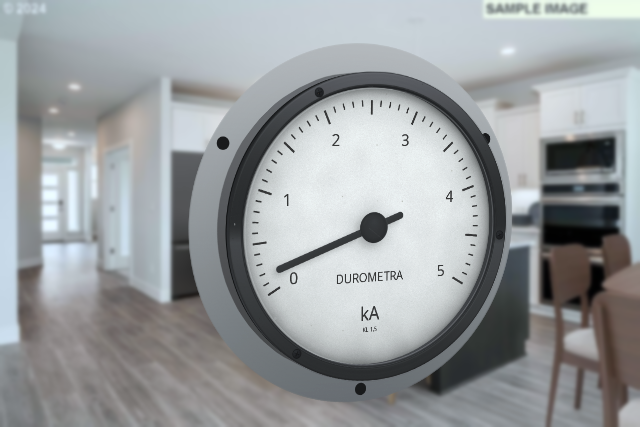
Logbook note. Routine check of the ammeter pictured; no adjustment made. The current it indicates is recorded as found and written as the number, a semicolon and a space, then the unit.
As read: 0.2; kA
